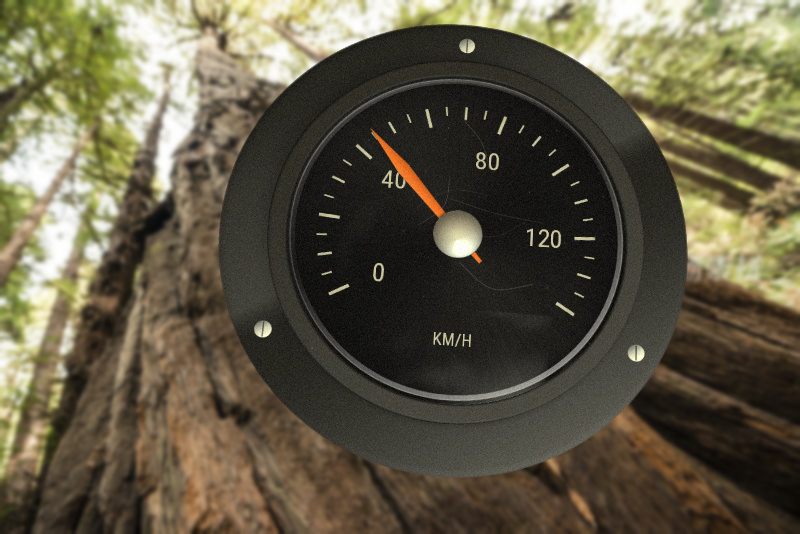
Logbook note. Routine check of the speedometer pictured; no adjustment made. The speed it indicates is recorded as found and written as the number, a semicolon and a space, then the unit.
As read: 45; km/h
